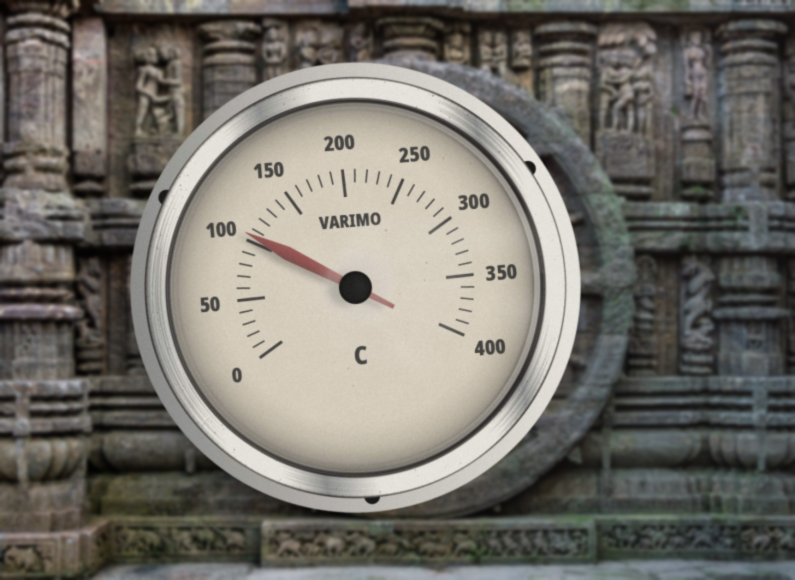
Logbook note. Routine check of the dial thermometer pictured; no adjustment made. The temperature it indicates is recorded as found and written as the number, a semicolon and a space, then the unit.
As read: 105; °C
